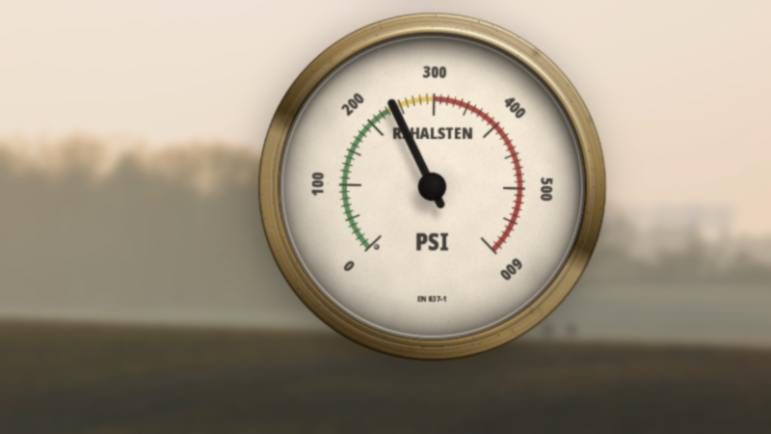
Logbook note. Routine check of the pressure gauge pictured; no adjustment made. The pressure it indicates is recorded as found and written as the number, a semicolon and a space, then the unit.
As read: 240; psi
